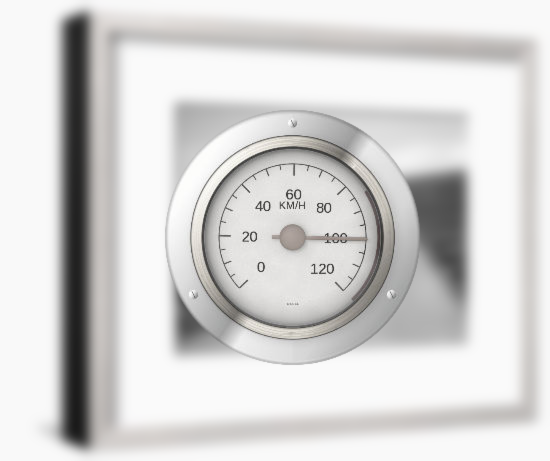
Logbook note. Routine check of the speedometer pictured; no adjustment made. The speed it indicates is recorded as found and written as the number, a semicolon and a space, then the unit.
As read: 100; km/h
